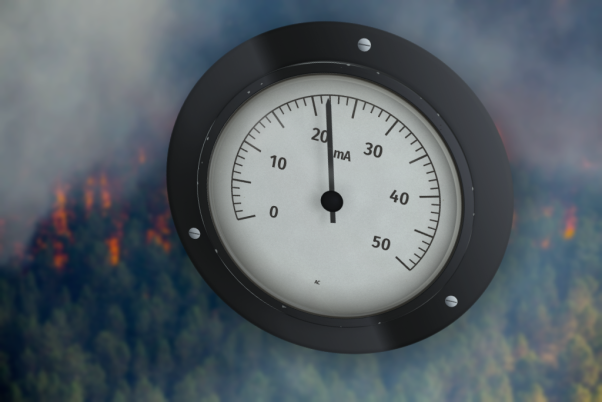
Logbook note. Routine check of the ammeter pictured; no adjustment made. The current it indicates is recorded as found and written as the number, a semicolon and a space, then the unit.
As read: 22; mA
